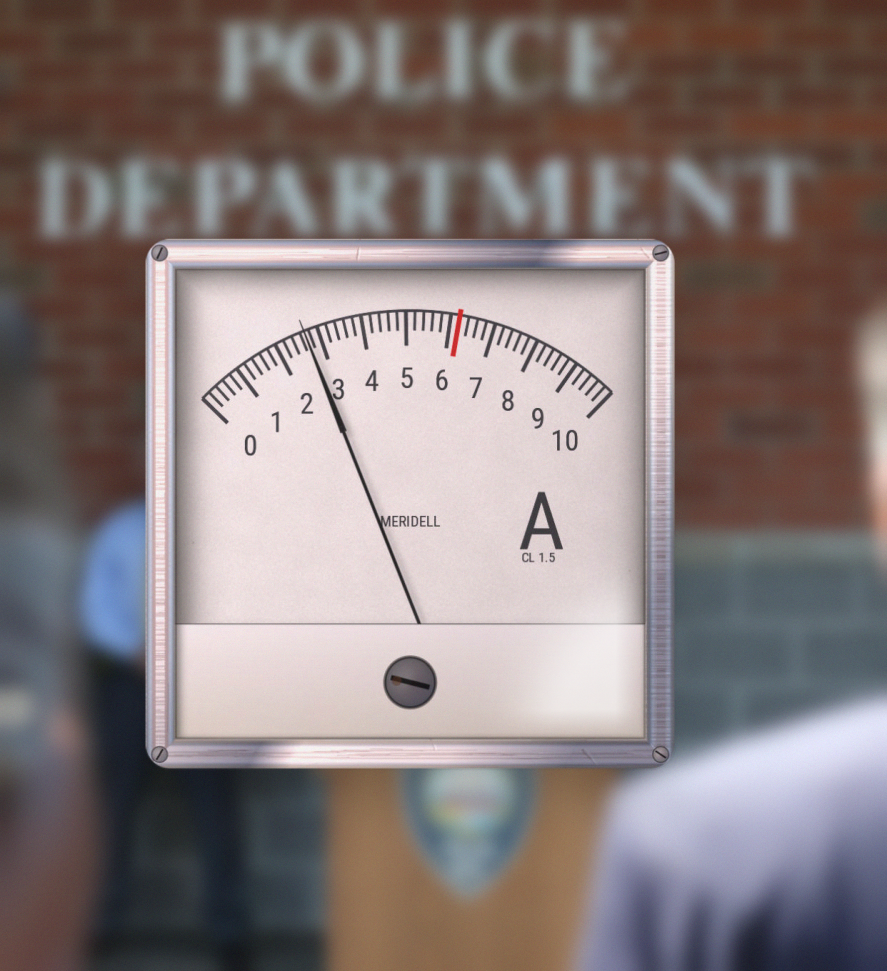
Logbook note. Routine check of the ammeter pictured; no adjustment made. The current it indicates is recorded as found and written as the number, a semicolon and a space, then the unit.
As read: 2.7; A
